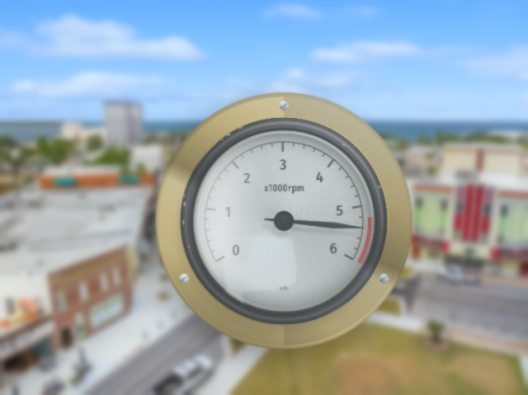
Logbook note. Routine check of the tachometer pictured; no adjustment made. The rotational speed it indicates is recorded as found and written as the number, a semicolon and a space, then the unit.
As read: 5400; rpm
